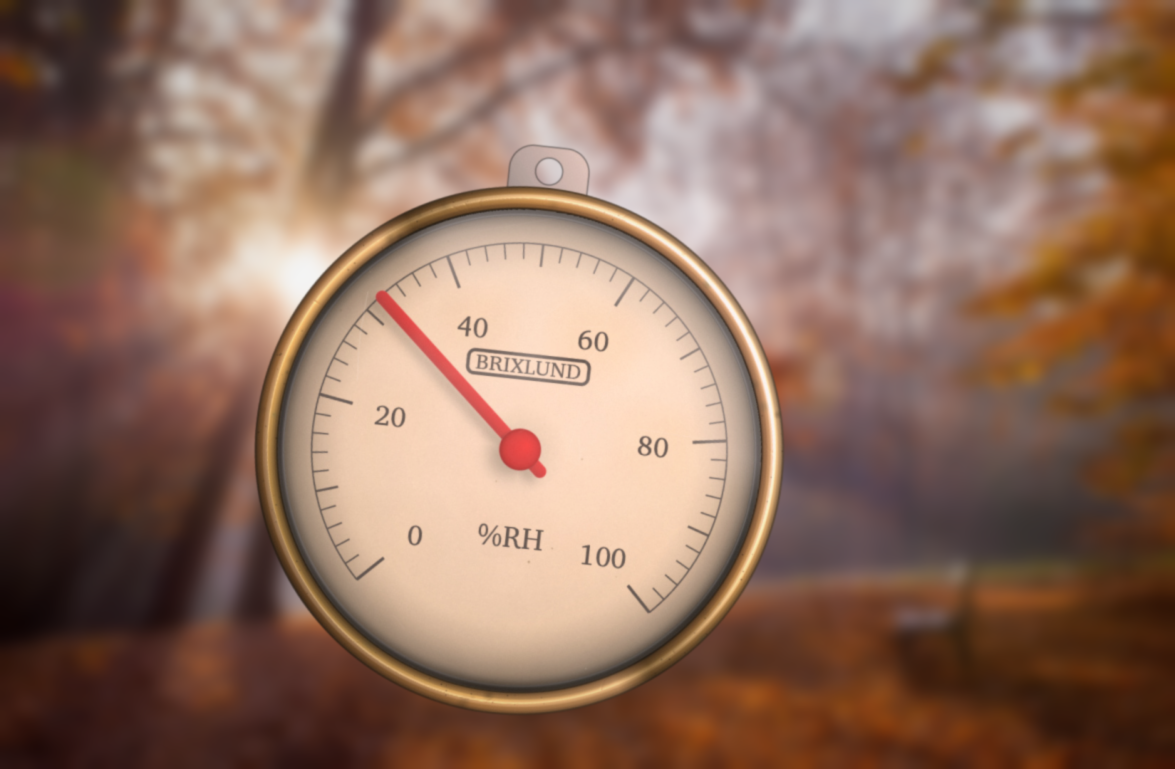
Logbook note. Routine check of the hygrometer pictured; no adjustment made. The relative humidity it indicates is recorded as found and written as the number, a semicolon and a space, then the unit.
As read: 32; %
